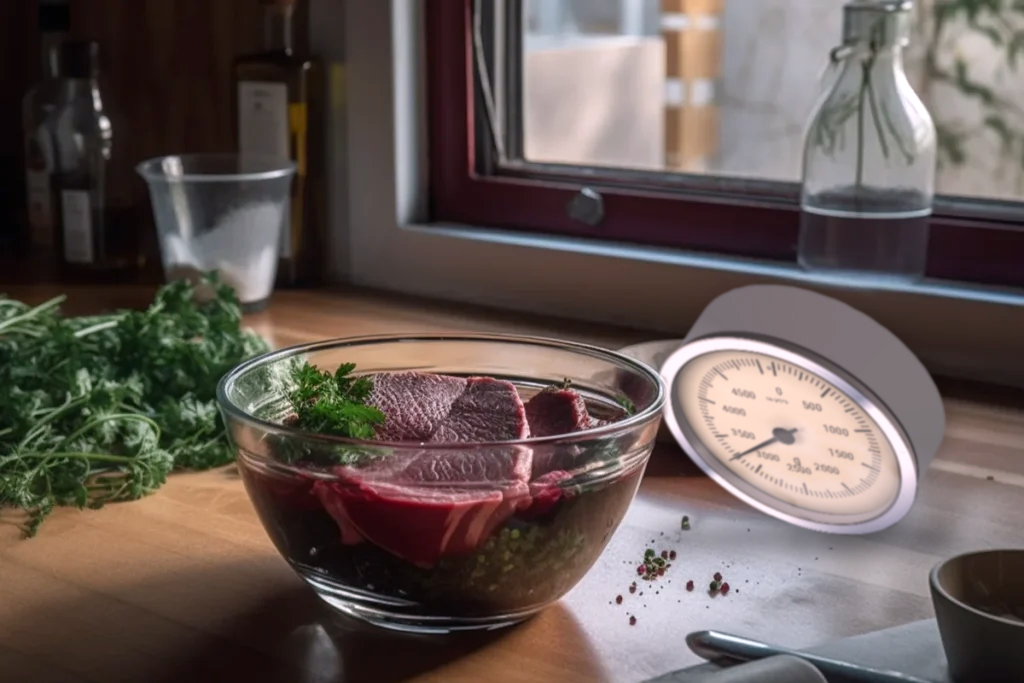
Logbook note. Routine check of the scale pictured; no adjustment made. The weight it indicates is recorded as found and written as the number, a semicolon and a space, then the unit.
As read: 3250; g
